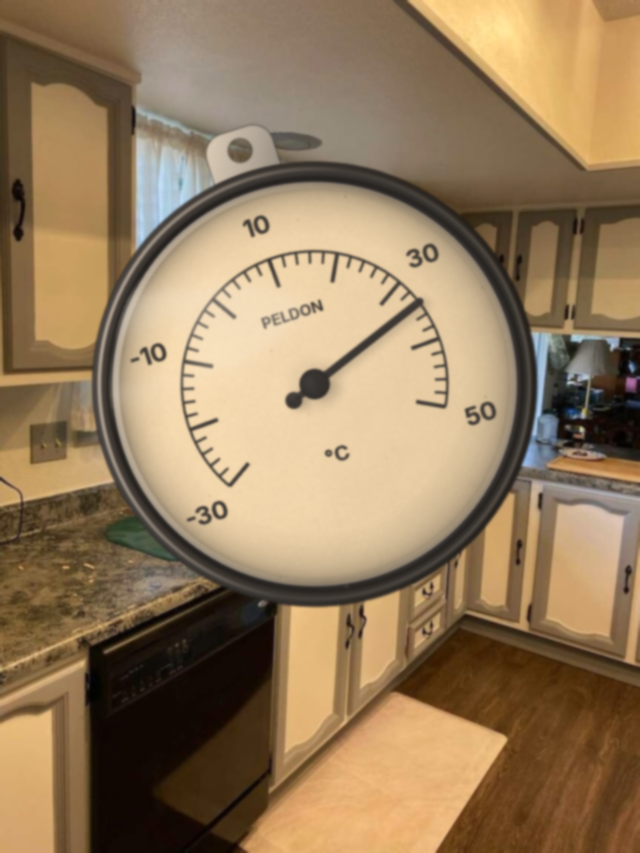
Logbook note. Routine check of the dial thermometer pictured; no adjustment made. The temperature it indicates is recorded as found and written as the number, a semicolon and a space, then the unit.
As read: 34; °C
